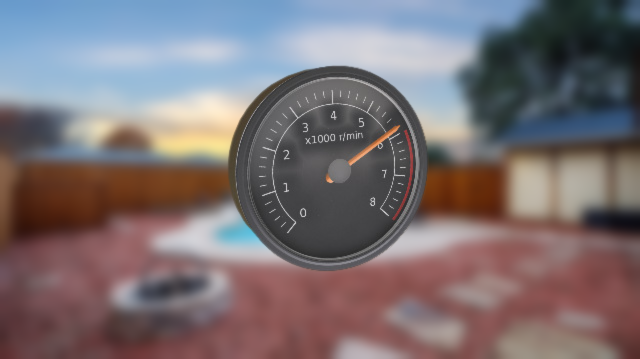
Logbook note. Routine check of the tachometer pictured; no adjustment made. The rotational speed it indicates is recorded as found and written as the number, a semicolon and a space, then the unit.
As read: 5800; rpm
